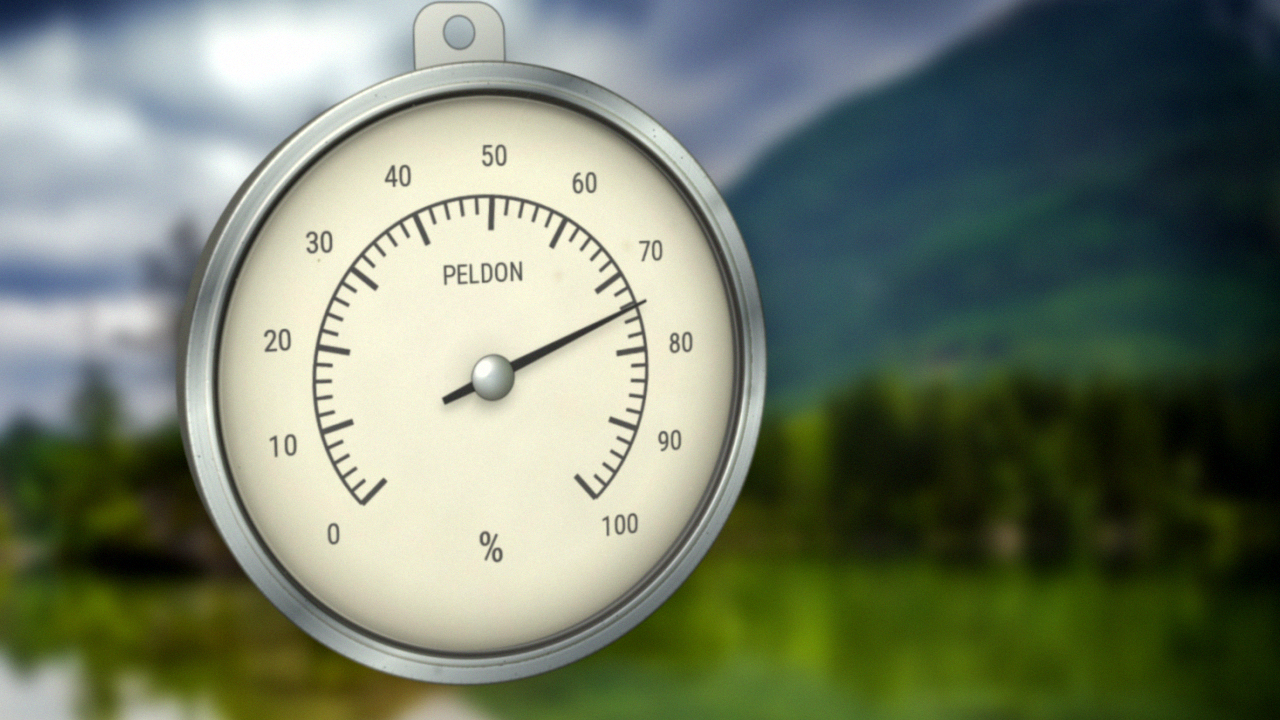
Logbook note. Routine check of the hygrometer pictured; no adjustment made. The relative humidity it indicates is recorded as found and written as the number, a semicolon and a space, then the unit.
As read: 74; %
